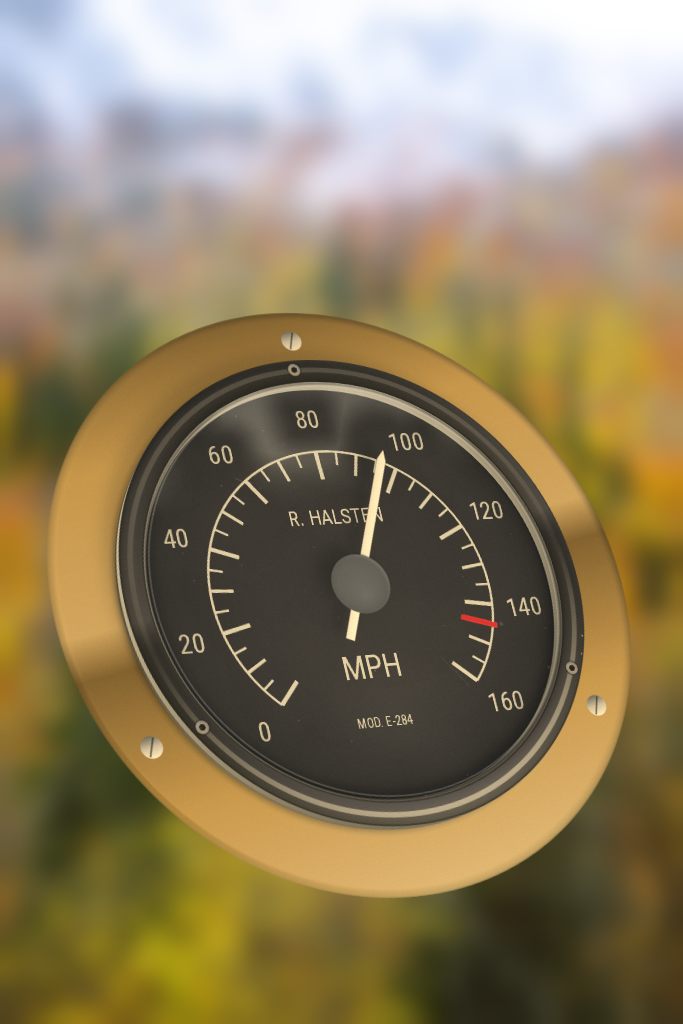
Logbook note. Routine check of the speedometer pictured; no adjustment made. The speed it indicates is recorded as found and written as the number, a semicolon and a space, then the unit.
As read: 95; mph
